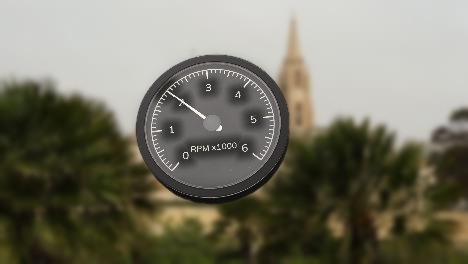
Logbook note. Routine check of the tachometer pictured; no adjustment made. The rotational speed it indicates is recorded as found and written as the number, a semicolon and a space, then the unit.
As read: 2000; rpm
